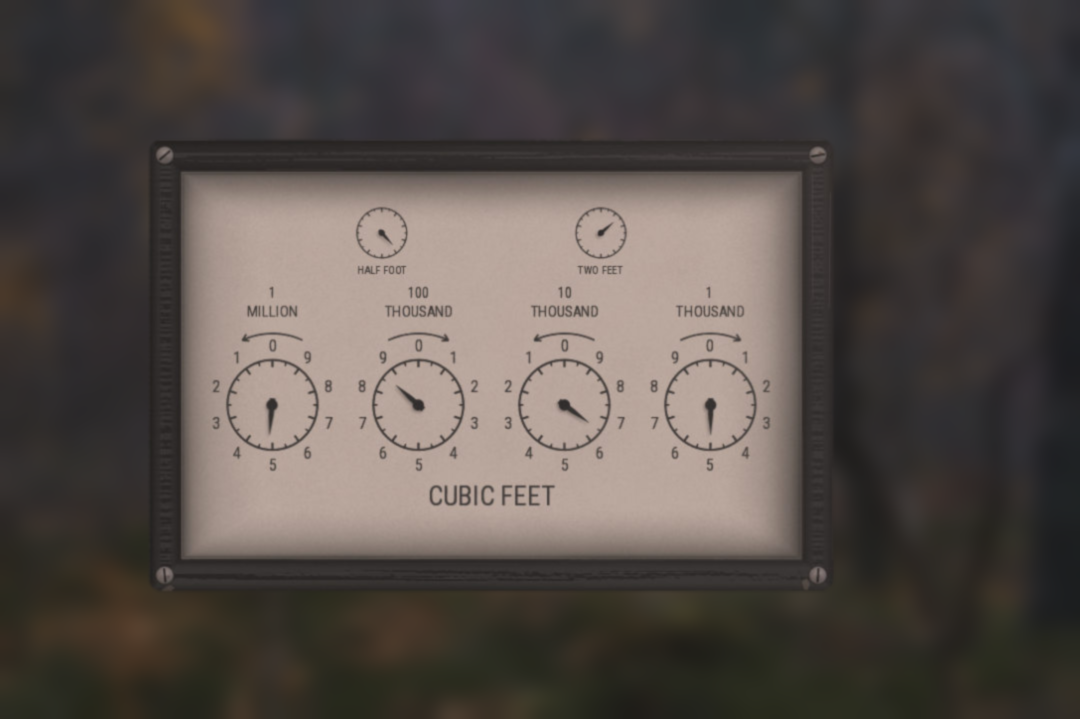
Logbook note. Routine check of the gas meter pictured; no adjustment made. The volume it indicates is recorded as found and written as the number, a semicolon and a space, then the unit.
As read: 486500; ft³
